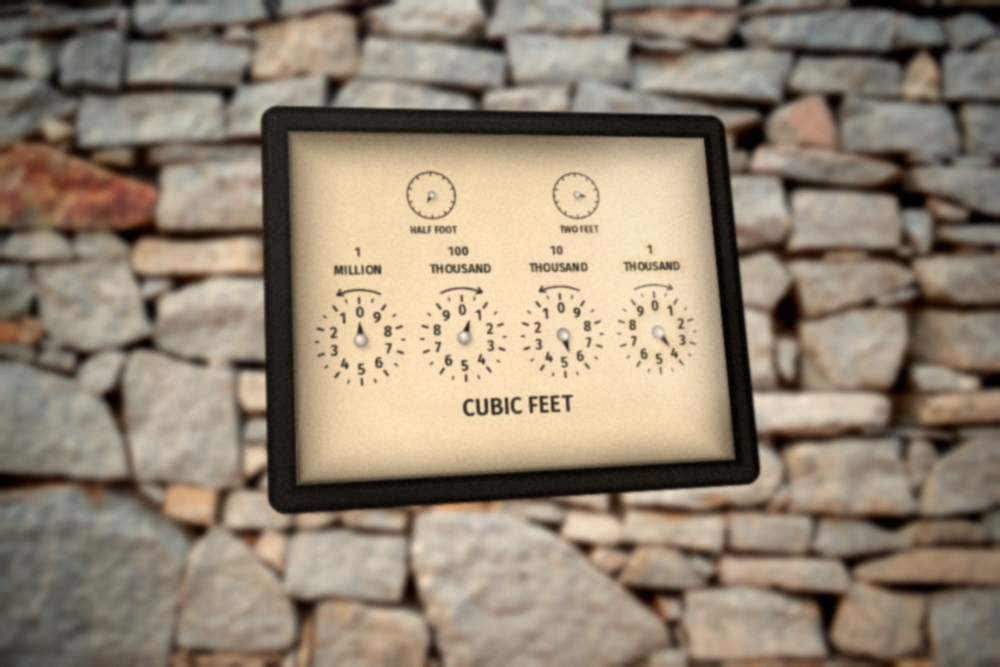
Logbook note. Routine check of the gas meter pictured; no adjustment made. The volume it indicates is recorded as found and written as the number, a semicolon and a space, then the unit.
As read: 5400; ft³
